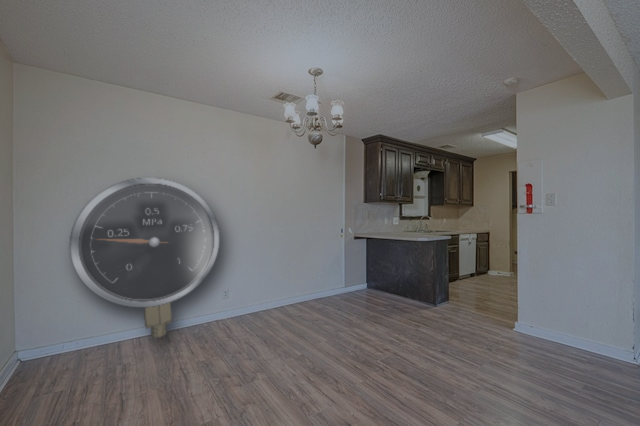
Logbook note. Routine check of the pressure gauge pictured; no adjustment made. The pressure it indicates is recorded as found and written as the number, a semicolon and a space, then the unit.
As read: 0.2; MPa
